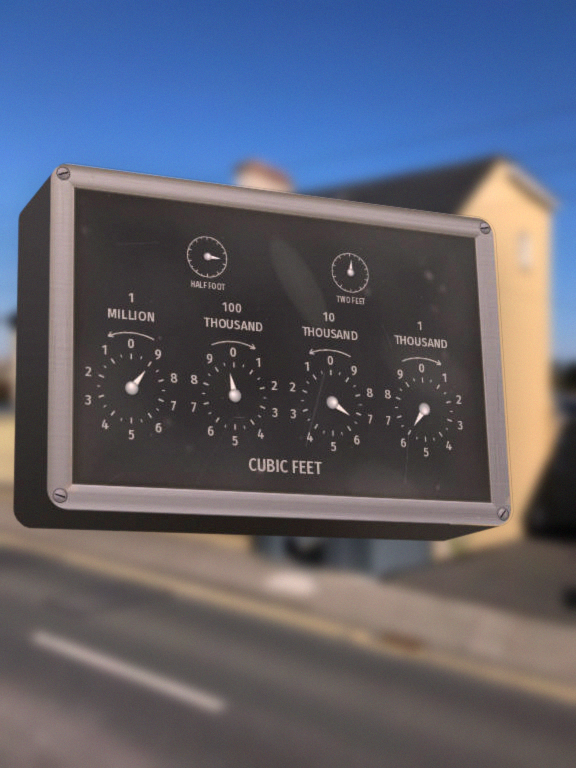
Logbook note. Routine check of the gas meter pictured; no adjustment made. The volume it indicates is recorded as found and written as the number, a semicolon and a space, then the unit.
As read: 896600; ft³
